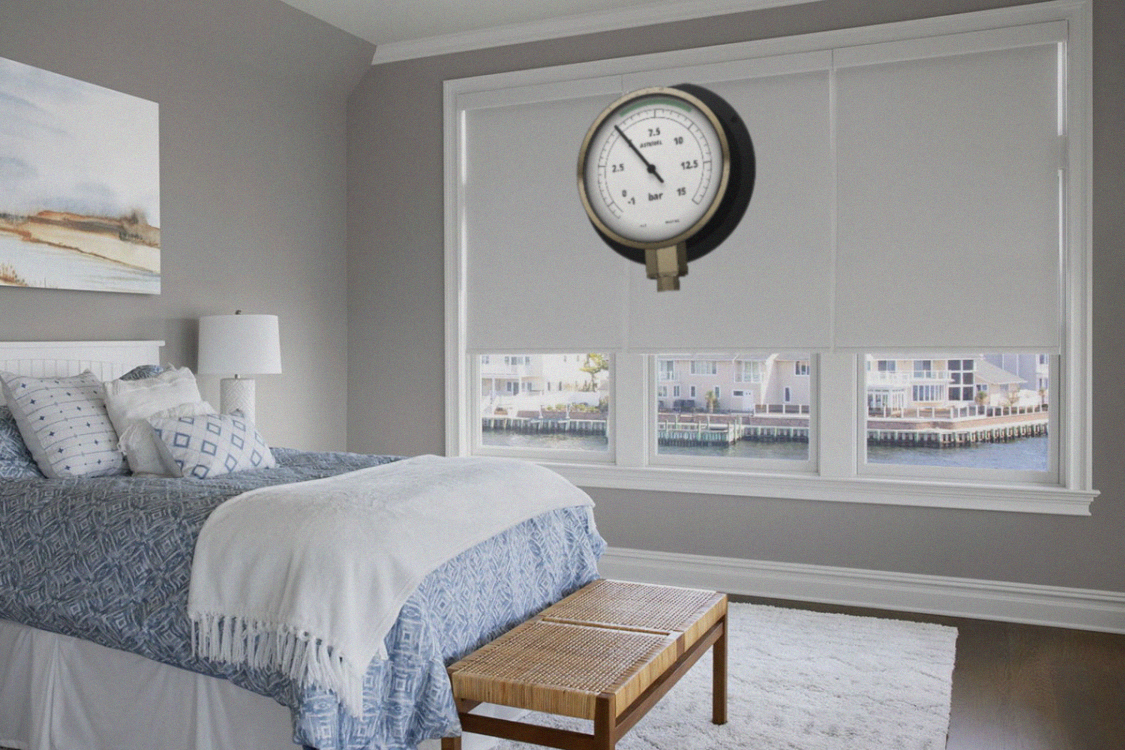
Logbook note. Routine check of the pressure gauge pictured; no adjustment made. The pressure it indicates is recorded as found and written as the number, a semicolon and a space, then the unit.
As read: 5; bar
